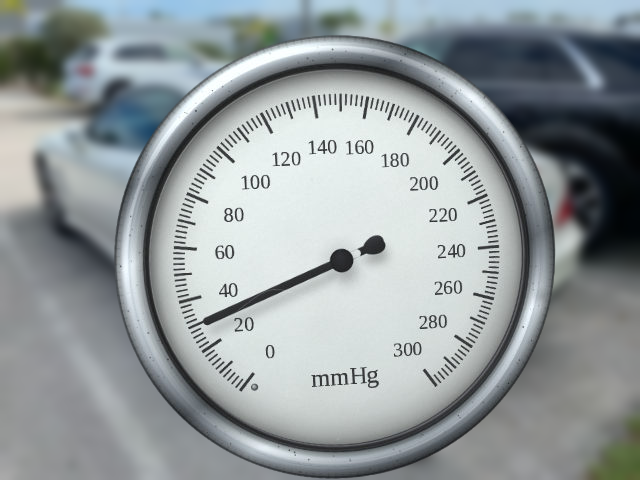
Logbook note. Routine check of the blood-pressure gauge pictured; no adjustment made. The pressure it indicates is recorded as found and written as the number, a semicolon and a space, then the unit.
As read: 30; mmHg
